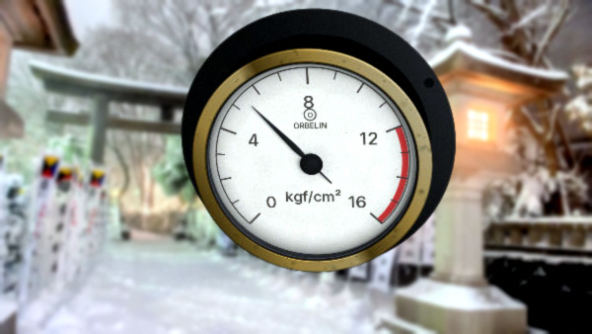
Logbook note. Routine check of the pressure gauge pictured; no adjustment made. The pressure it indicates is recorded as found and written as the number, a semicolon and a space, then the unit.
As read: 5.5; kg/cm²
